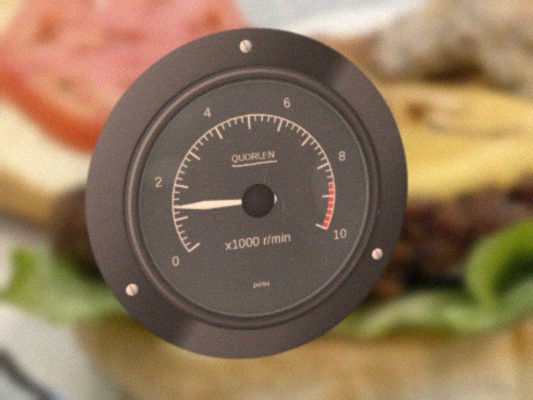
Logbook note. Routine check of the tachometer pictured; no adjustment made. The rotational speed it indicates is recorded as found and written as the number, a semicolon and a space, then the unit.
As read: 1400; rpm
